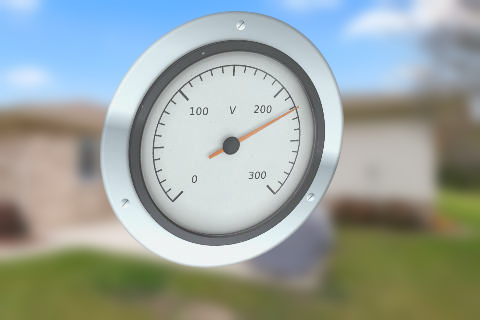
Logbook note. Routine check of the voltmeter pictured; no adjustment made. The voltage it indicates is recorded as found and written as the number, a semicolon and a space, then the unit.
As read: 220; V
